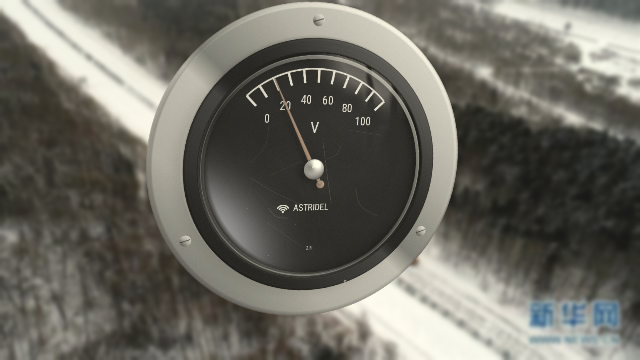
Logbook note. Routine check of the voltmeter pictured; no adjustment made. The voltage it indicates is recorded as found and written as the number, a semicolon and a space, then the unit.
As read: 20; V
